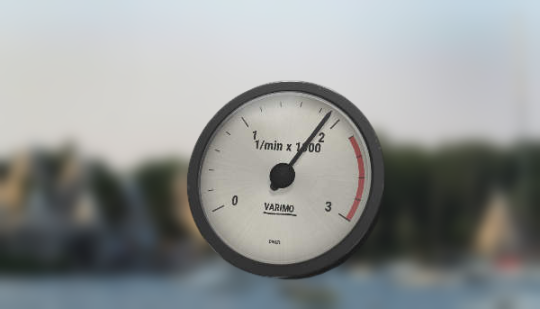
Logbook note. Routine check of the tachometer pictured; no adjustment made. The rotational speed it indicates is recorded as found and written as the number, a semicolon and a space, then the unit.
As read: 1900; rpm
